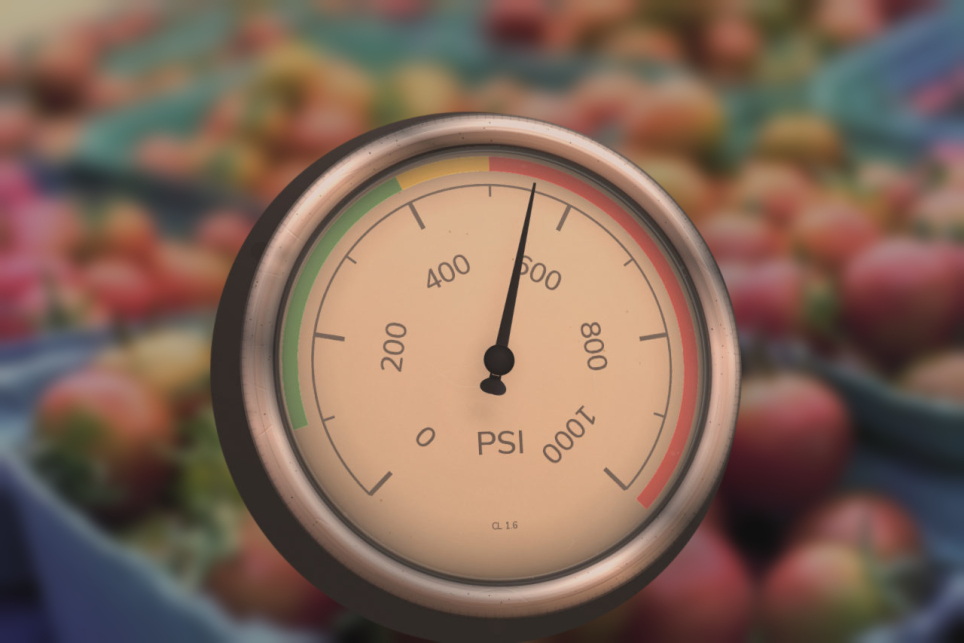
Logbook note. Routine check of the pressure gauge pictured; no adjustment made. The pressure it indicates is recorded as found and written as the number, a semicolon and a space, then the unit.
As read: 550; psi
